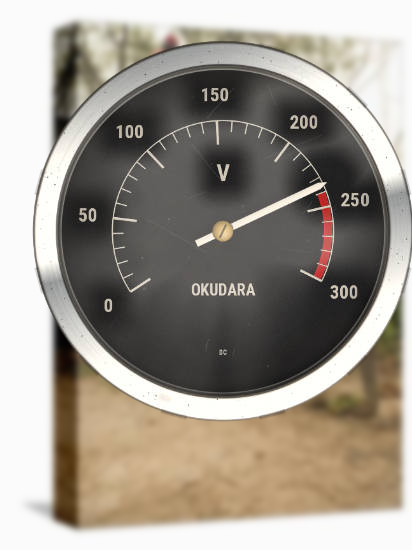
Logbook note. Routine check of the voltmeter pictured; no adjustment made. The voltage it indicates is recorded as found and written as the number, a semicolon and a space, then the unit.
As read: 235; V
